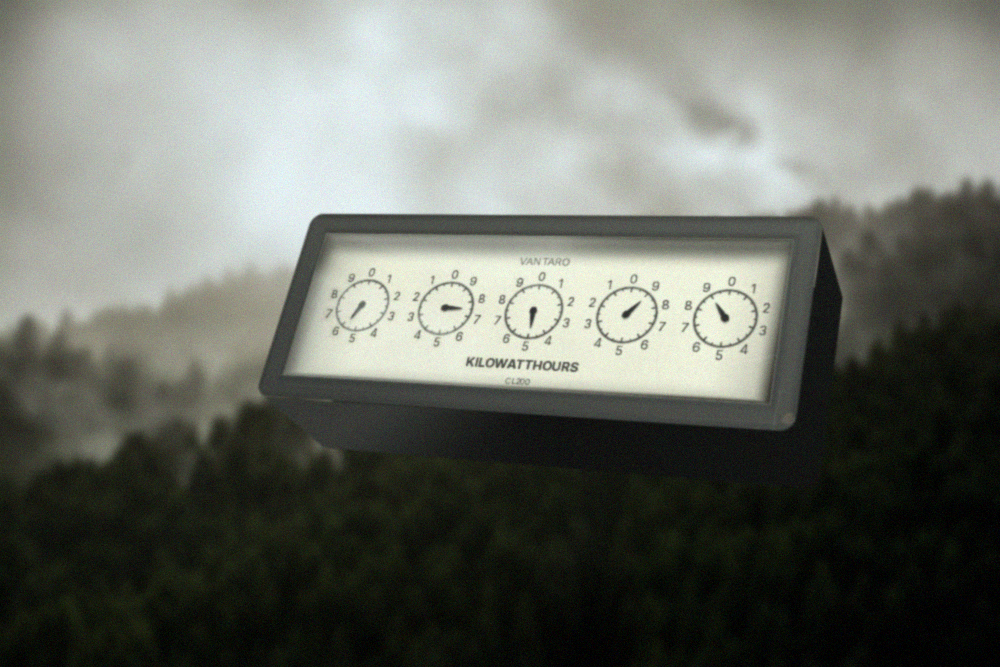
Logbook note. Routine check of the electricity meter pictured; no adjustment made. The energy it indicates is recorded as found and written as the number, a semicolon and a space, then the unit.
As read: 57489; kWh
